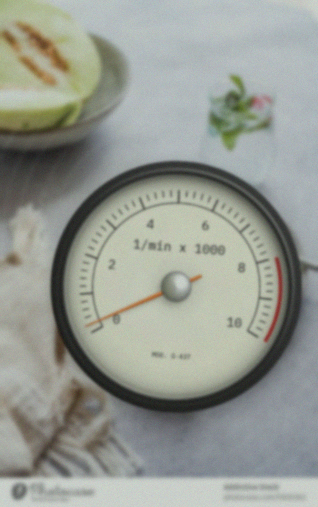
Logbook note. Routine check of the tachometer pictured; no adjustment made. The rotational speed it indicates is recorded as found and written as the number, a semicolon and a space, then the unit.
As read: 200; rpm
